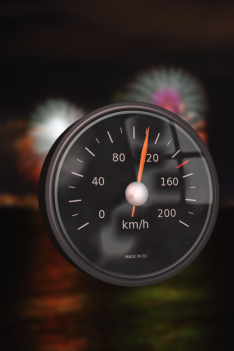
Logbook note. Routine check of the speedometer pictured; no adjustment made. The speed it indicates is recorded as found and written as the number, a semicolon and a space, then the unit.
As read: 110; km/h
